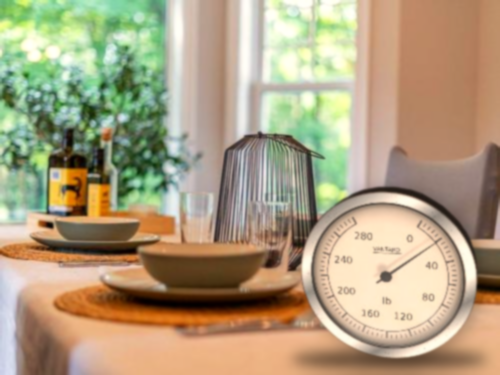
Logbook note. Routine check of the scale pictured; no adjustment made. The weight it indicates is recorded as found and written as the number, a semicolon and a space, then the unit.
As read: 20; lb
